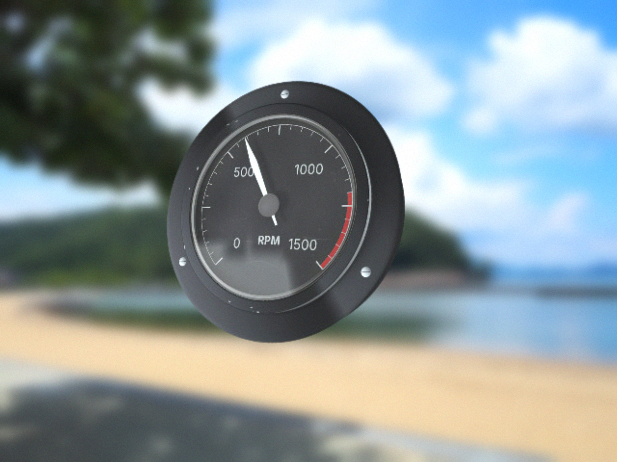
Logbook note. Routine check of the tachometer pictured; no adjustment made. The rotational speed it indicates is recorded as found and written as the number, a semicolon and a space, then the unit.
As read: 600; rpm
